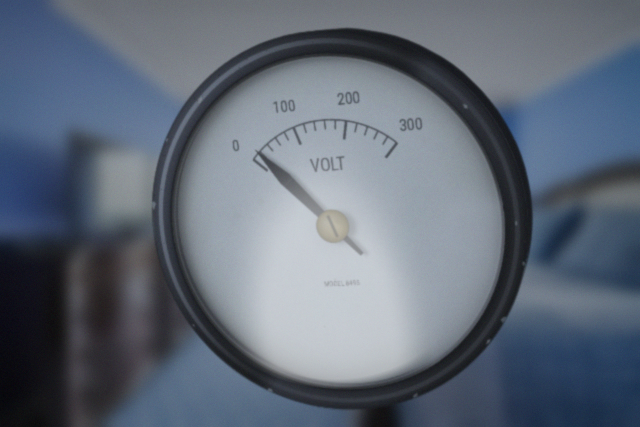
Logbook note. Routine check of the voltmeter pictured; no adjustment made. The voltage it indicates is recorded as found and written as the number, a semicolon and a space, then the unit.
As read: 20; V
